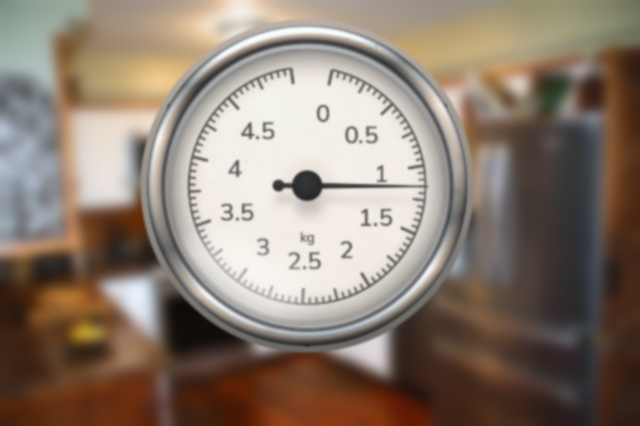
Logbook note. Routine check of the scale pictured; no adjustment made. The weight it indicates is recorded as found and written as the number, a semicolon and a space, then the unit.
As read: 1.15; kg
